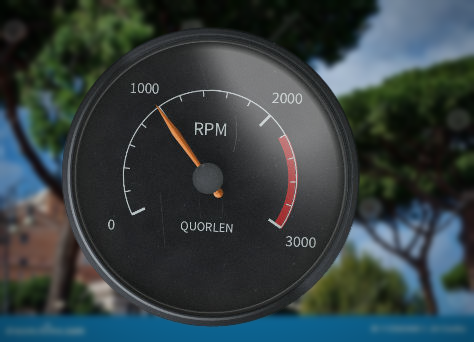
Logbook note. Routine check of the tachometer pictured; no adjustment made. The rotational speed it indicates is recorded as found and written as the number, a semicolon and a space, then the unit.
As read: 1000; rpm
